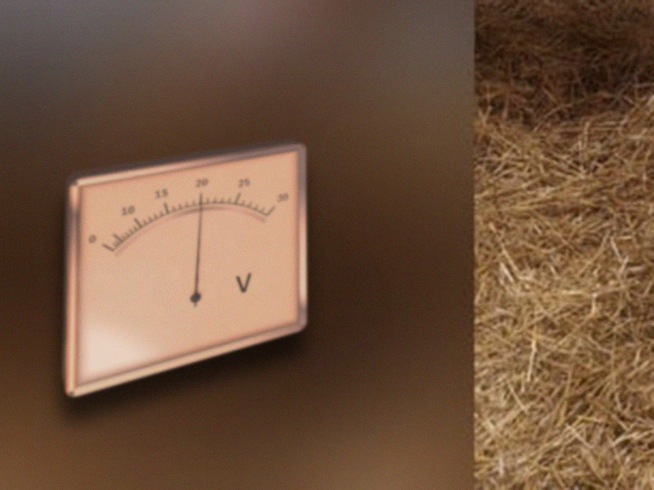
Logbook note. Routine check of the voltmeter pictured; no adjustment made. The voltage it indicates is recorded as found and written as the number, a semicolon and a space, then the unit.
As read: 20; V
